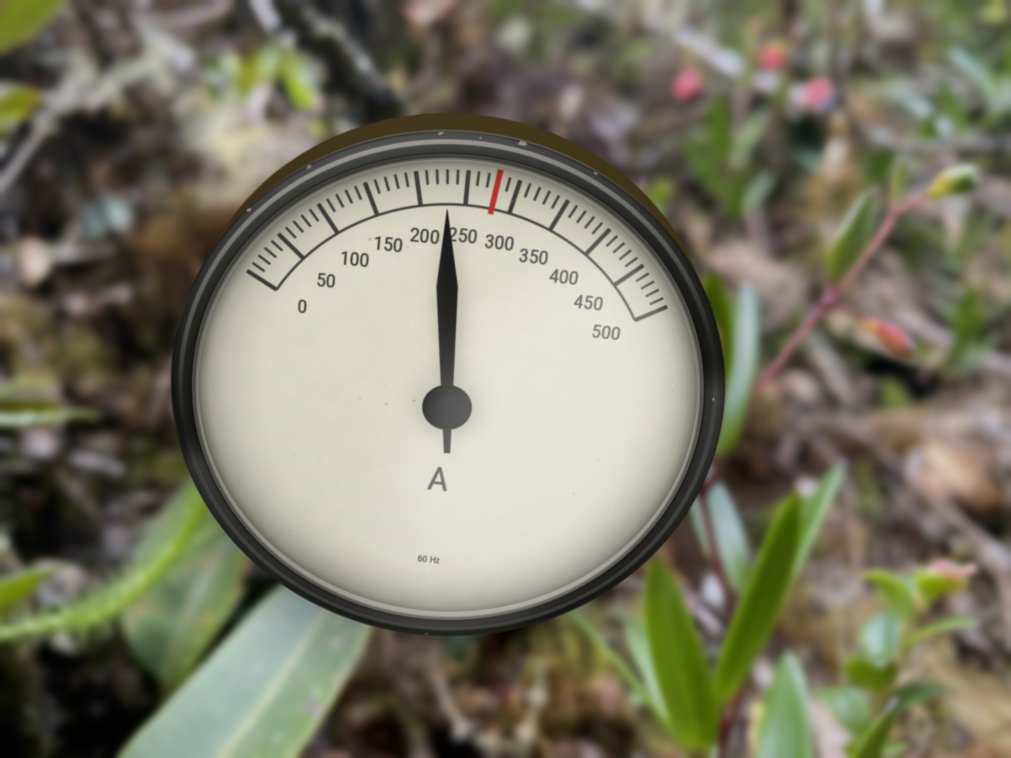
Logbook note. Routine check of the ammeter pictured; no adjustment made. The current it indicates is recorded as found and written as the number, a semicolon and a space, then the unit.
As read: 230; A
